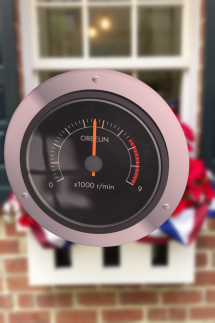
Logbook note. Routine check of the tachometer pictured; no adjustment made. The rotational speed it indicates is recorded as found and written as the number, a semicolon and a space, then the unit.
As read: 4600; rpm
